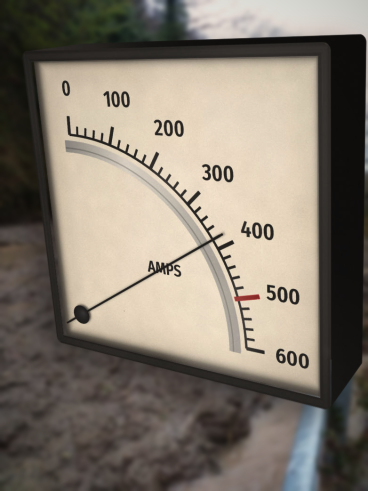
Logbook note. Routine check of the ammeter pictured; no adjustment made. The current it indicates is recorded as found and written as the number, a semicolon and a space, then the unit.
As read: 380; A
